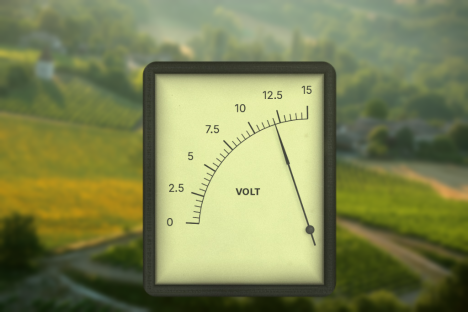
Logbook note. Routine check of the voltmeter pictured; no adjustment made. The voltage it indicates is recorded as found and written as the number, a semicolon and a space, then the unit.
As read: 12; V
